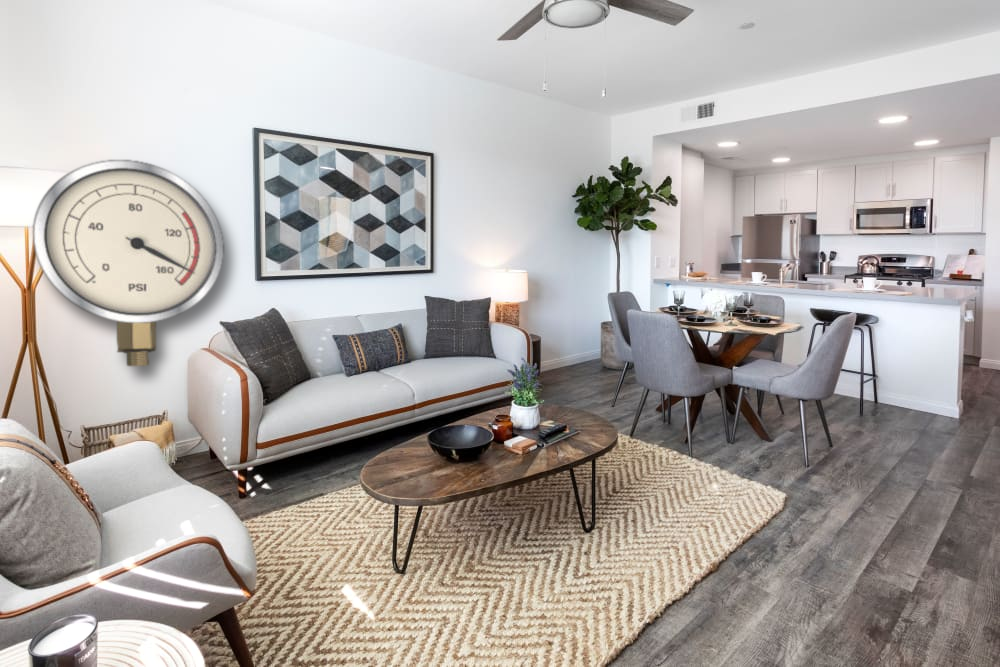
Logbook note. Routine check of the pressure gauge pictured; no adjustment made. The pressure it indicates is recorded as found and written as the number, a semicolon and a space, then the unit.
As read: 150; psi
